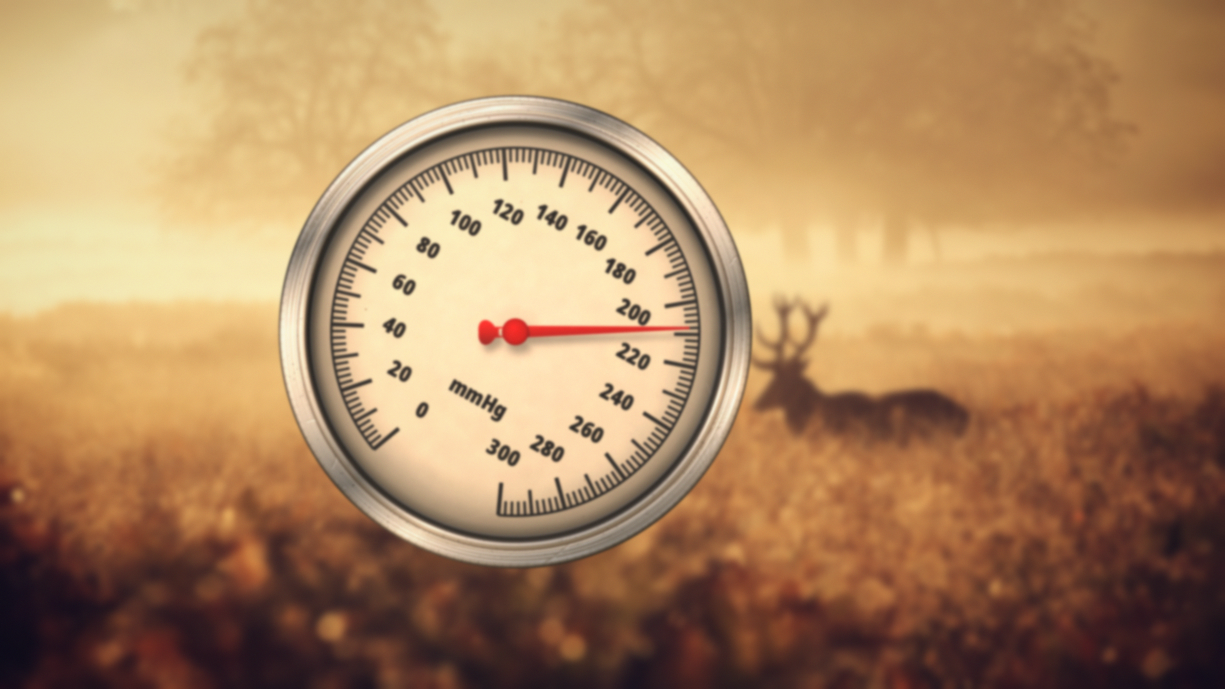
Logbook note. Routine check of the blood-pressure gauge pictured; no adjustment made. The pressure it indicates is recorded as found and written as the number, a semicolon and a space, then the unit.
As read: 208; mmHg
